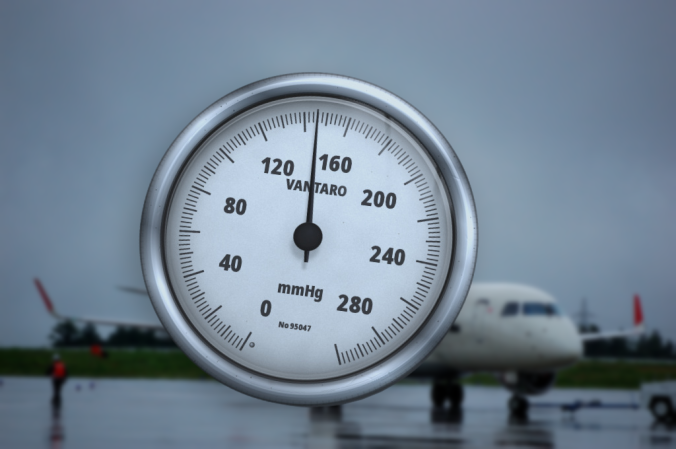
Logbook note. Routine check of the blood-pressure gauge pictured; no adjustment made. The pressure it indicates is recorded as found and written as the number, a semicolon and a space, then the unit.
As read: 146; mmHg
